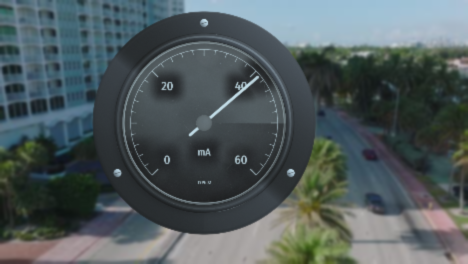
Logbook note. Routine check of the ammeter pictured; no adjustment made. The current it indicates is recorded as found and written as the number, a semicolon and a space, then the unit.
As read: 41; mA
